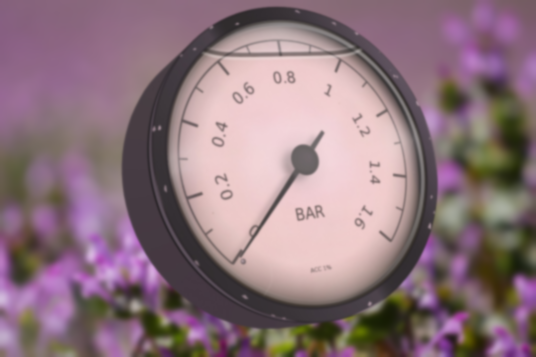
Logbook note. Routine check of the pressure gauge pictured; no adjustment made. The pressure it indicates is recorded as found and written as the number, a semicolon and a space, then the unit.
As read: 0; bar
